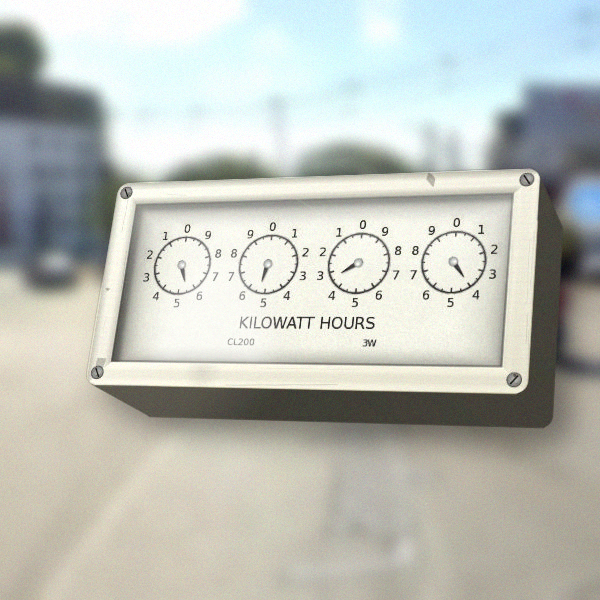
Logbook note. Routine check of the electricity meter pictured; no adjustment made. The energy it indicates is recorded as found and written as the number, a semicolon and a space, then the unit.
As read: 5534; kWh
